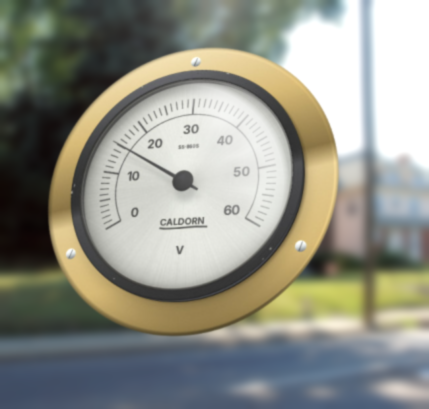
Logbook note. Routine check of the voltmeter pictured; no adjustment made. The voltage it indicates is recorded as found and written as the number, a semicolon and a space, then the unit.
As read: 15; V
